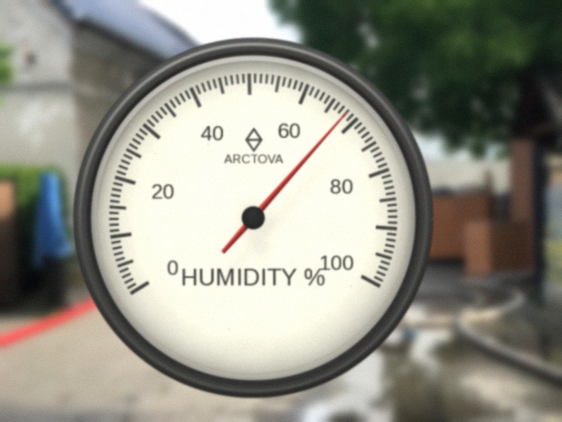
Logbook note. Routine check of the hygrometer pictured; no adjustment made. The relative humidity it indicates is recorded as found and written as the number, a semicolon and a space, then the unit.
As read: 68; %
